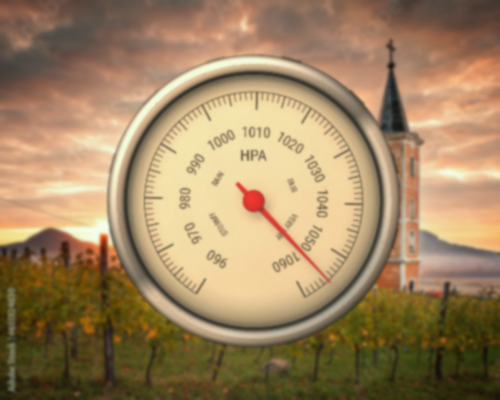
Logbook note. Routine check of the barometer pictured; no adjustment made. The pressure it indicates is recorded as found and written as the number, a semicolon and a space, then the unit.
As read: 1055; hPa
